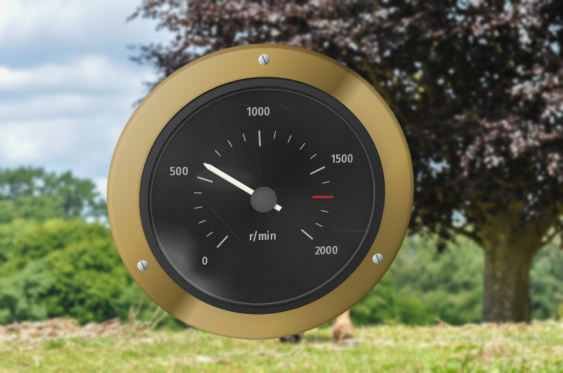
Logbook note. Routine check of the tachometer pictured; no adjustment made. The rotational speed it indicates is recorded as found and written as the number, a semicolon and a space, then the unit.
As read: 600; rpm
